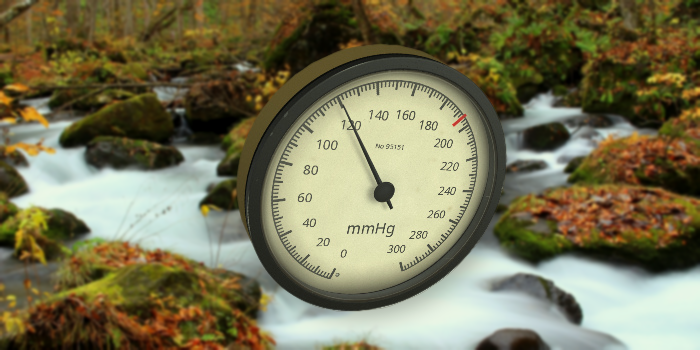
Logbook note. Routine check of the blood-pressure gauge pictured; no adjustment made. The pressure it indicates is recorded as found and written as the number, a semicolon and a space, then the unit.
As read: 120; mmHg
